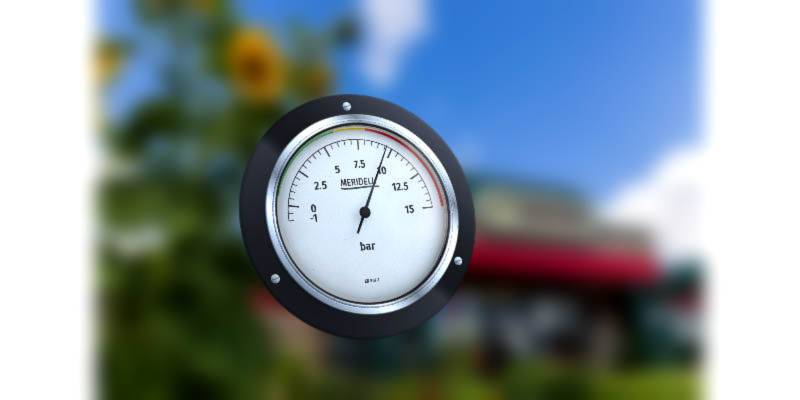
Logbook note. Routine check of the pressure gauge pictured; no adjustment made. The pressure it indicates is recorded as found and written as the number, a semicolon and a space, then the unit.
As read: 9.5; bar
